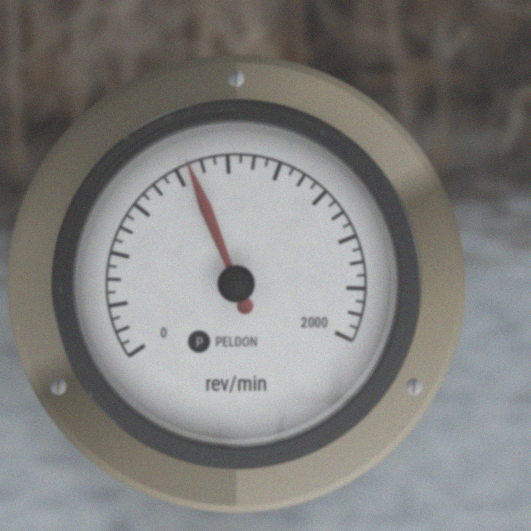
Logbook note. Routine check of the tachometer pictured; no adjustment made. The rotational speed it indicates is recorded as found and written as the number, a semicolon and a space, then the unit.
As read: 850; rpm
